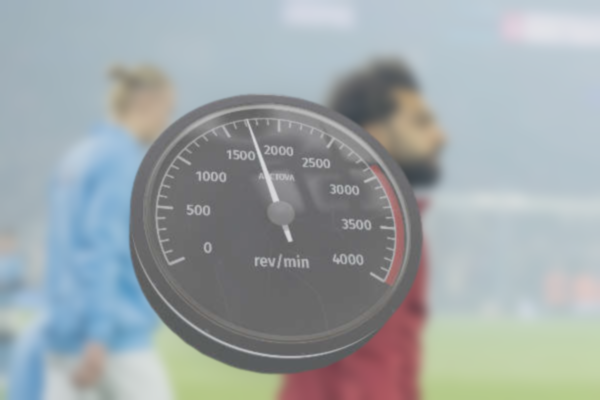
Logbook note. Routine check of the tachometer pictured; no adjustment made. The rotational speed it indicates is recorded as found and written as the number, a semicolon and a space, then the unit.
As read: 1700; rpm
